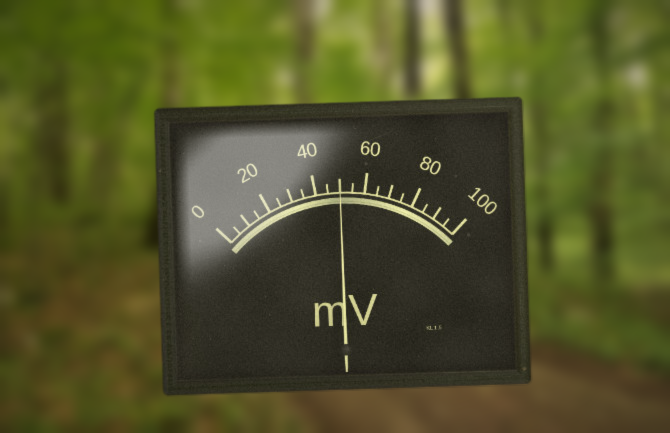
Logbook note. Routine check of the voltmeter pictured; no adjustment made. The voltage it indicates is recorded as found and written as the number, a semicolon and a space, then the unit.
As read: 50; mV
